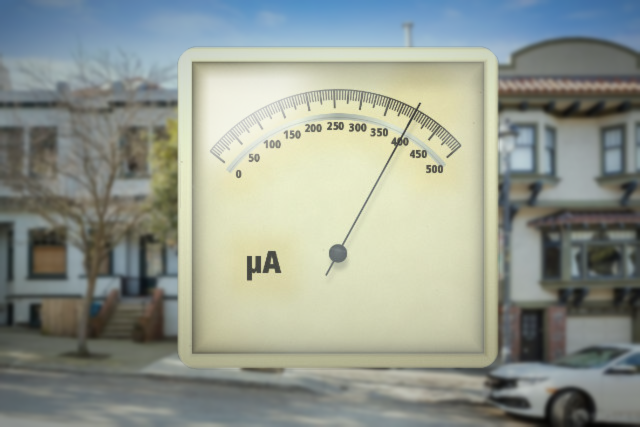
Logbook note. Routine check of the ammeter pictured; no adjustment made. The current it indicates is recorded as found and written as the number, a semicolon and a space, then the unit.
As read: 400; µA
